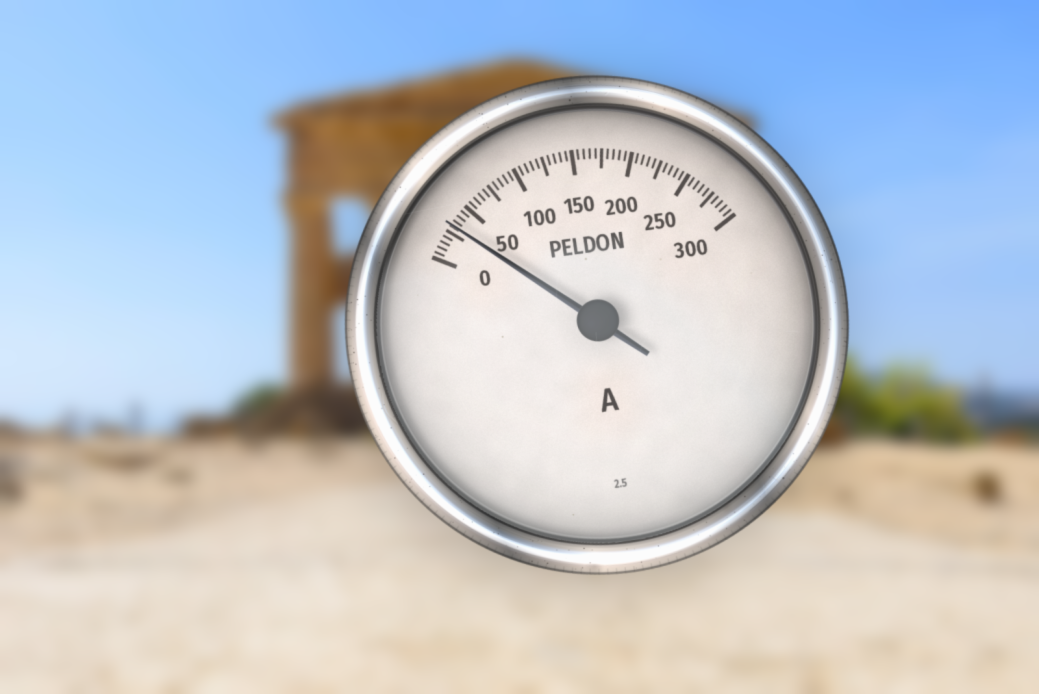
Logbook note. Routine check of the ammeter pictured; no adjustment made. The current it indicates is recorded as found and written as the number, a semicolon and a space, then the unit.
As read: 30; A
